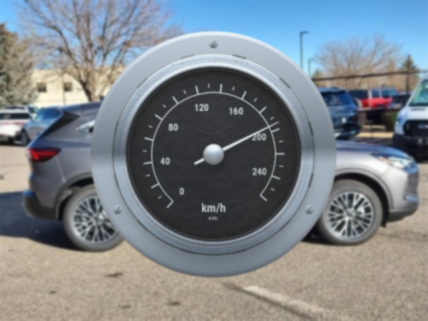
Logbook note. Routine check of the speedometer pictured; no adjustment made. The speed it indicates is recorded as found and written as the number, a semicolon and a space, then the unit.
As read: 195; km/h
